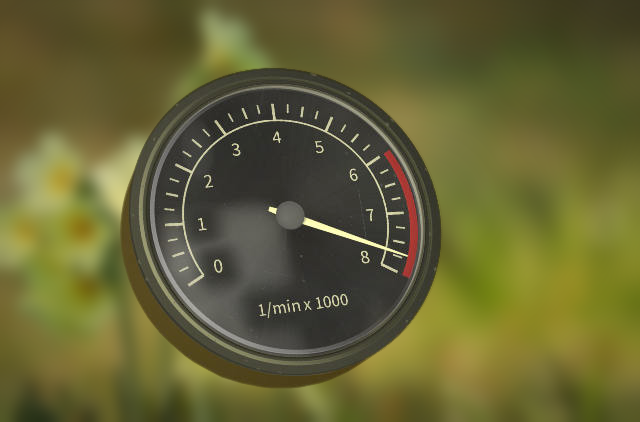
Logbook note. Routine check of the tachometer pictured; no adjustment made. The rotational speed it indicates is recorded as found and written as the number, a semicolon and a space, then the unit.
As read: 7750; rpm
